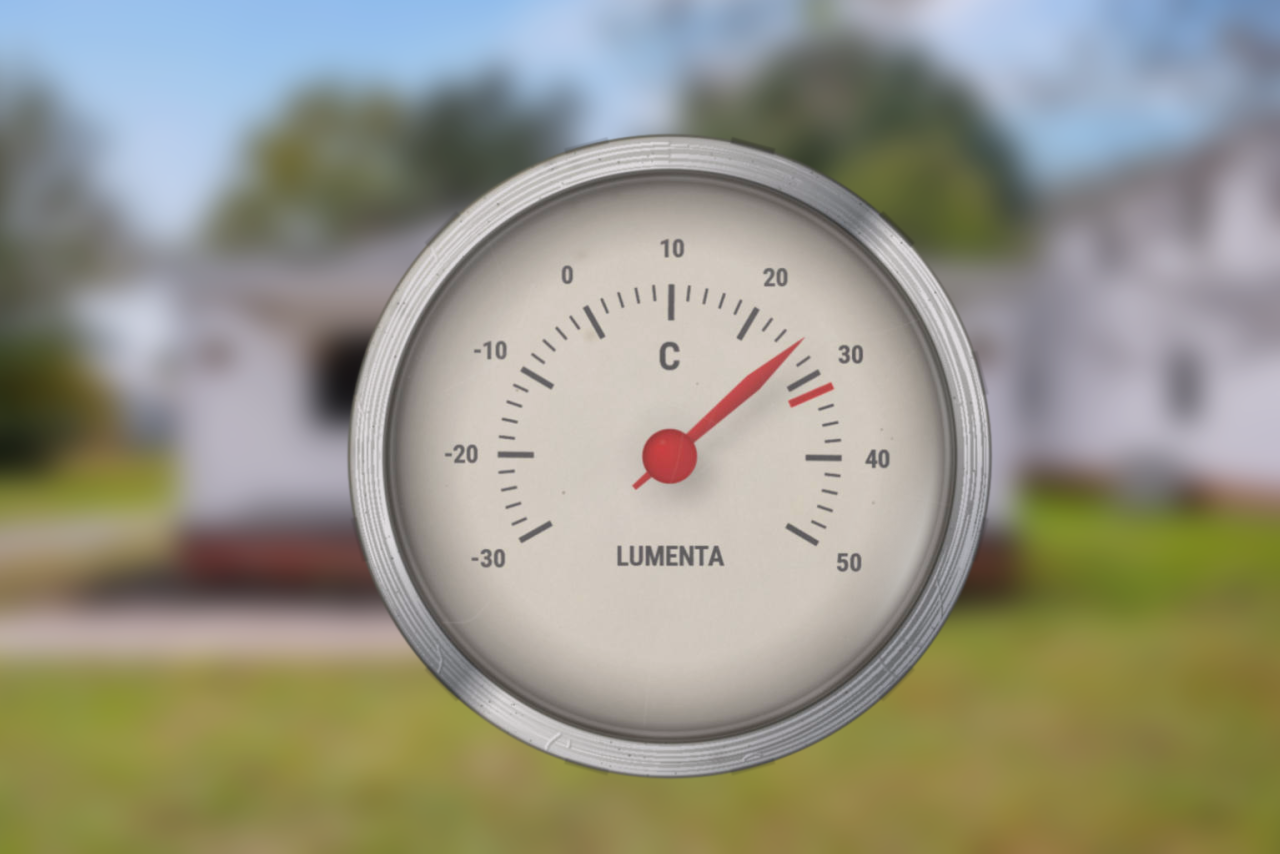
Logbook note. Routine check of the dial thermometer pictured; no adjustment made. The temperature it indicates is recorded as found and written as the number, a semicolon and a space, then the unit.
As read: 26; °C
